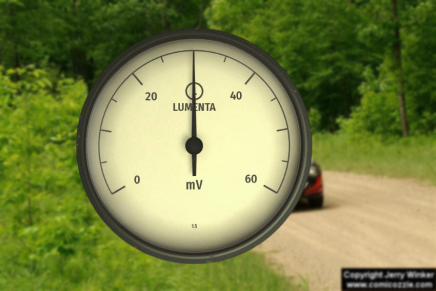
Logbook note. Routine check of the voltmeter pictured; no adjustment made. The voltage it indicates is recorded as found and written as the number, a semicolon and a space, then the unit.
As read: 30; mV
